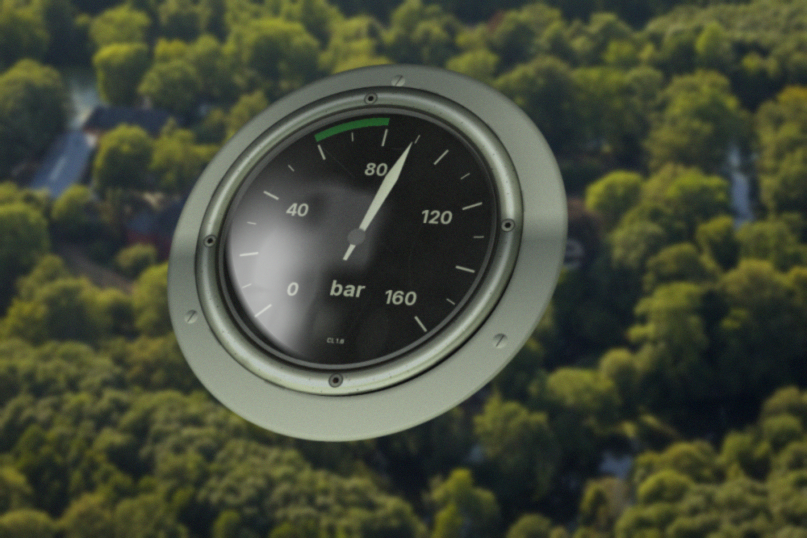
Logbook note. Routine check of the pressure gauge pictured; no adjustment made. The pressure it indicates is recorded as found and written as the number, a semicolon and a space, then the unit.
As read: 90; bar
